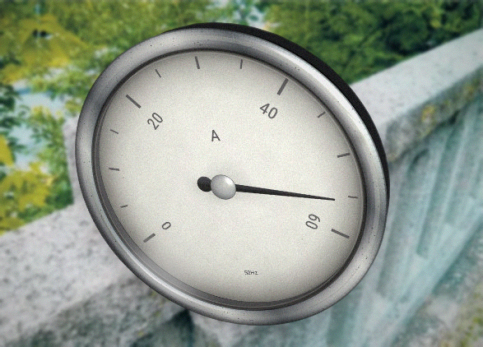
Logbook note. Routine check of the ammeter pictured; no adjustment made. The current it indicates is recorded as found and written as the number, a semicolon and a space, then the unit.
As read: 55; A
